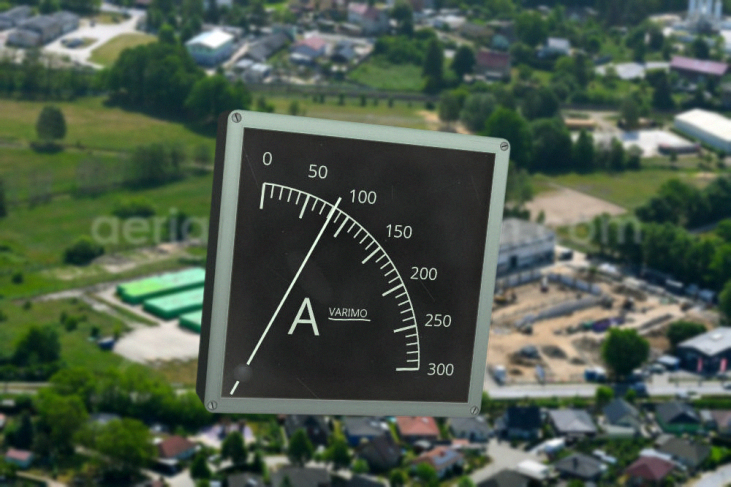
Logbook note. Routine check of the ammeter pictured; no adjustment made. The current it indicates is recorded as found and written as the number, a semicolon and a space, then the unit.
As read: 80; A
